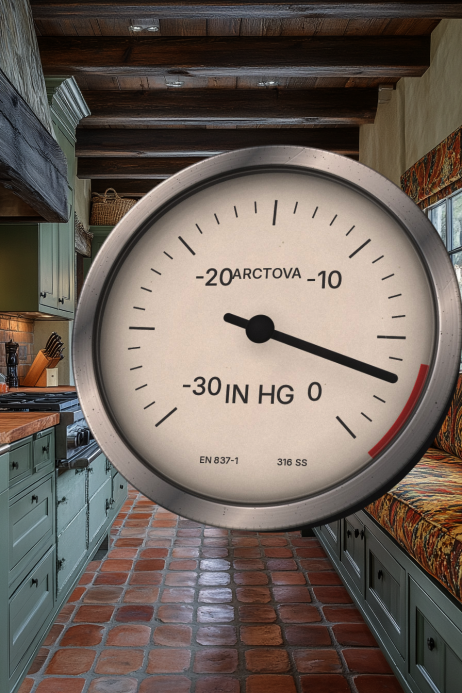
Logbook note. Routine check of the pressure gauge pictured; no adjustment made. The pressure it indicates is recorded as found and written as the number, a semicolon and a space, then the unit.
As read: -3; inHg
